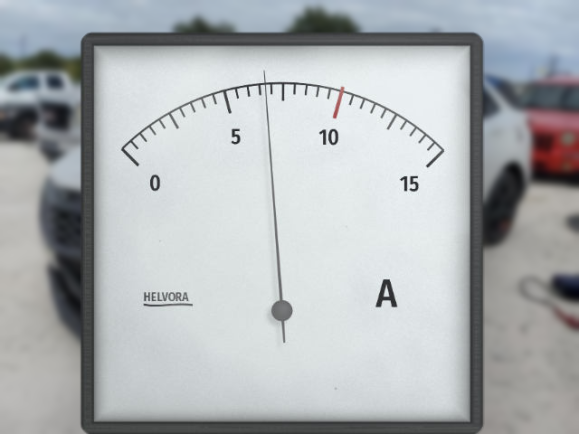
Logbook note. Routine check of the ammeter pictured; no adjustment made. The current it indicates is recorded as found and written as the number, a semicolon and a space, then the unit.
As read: 6.75; A
